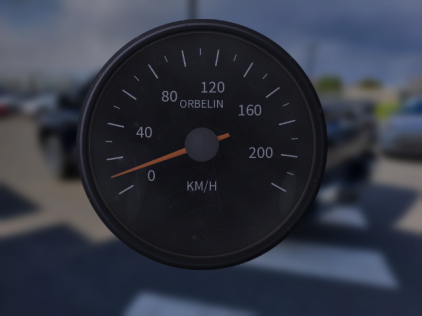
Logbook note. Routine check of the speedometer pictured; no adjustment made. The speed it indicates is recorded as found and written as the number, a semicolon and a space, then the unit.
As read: 10; km/h
